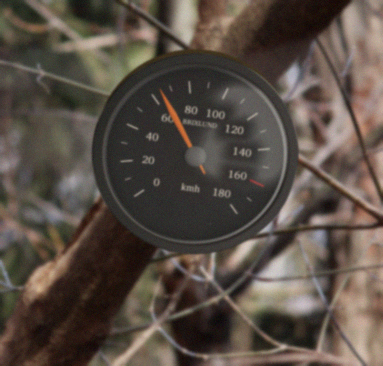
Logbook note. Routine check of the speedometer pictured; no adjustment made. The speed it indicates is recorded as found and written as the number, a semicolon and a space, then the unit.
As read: 65; km/h
